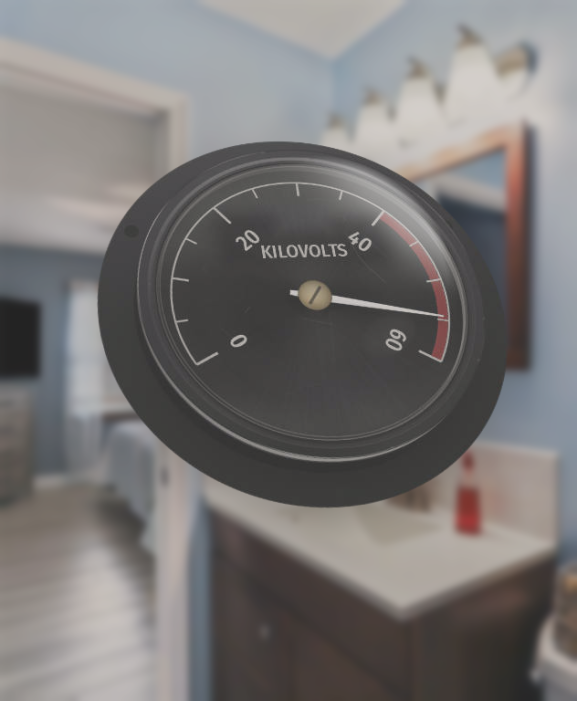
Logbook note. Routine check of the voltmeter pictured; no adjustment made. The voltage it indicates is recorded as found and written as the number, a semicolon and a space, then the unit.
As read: 55; kV
